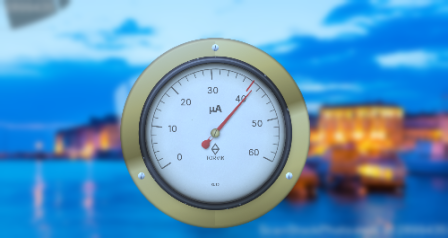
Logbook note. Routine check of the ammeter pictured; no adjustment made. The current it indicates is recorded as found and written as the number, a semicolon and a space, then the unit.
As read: 41; µA
